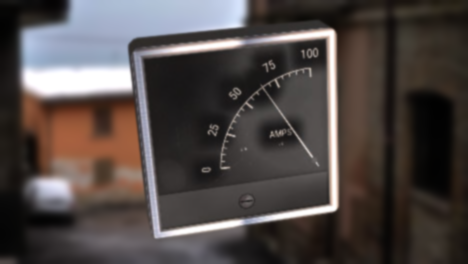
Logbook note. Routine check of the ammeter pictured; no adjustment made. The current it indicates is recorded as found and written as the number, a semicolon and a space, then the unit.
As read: 65; A
